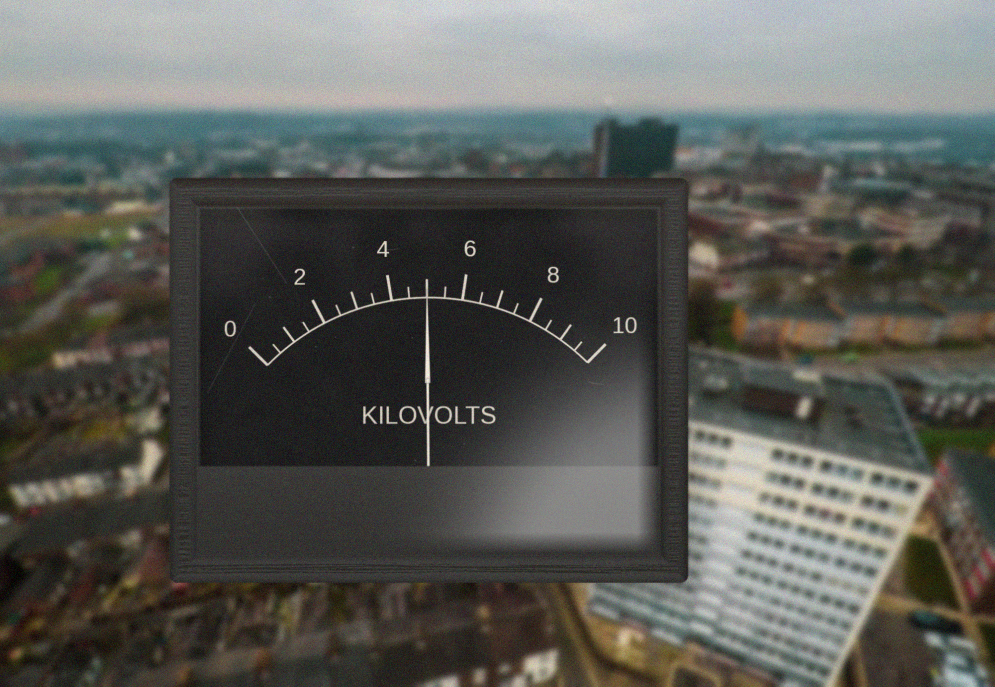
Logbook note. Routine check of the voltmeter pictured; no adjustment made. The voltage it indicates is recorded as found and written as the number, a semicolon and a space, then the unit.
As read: 5; kV
